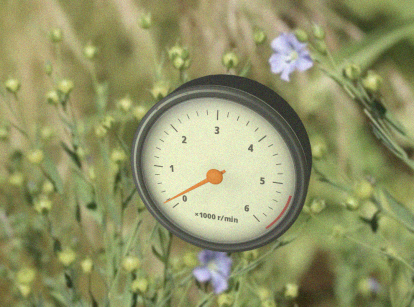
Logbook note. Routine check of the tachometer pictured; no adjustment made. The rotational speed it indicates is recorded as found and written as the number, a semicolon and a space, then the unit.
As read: 200; rpm
